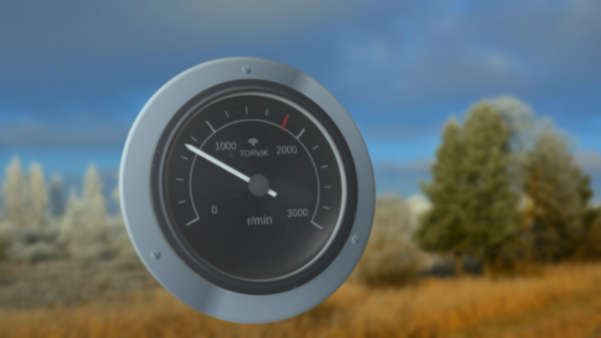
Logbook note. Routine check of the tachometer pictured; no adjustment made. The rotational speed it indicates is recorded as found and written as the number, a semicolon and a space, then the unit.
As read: 700; rpm
